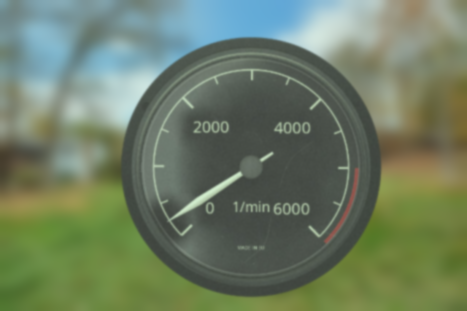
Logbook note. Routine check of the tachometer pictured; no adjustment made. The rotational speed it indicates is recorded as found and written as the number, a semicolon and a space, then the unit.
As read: 250; rpm
